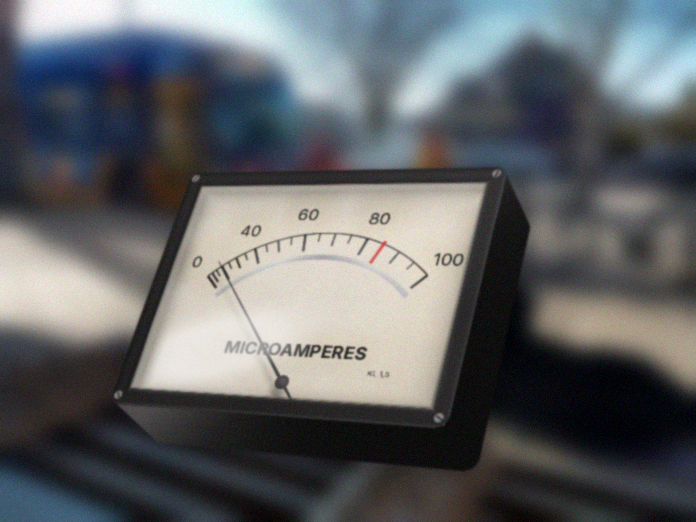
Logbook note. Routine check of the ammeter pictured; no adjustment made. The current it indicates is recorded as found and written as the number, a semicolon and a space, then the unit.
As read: 20; µA
